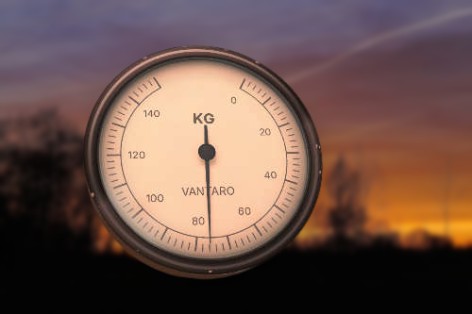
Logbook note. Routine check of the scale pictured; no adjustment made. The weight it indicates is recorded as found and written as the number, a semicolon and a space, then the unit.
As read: 76; kg
